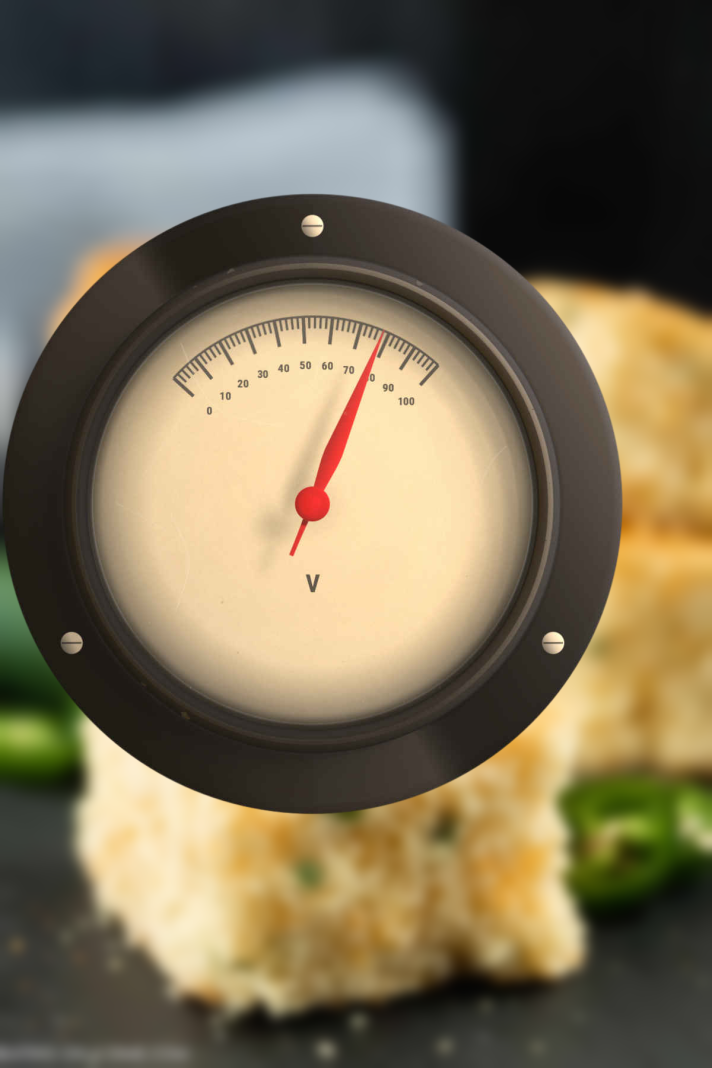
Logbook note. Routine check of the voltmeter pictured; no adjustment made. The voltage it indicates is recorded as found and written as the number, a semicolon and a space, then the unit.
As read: 78; V
